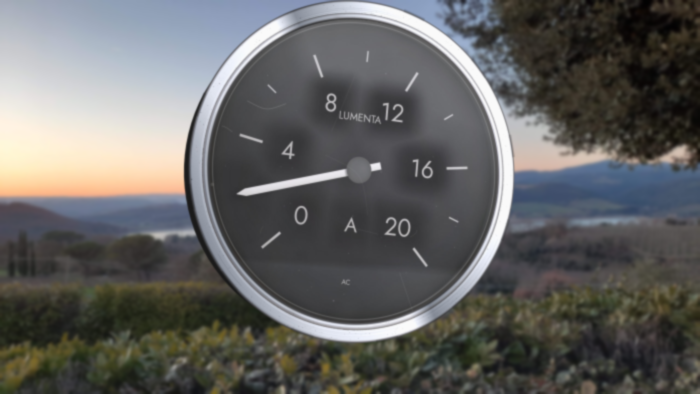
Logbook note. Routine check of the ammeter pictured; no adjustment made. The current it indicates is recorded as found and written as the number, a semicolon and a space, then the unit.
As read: 2; A
